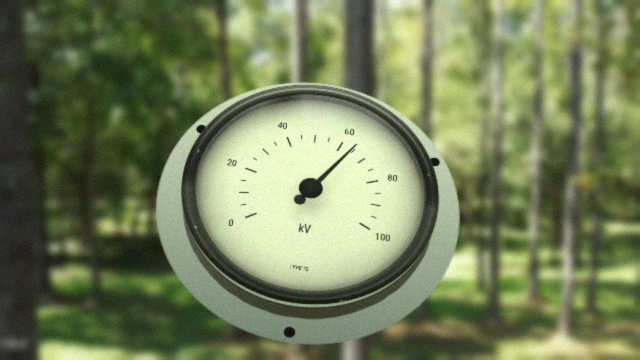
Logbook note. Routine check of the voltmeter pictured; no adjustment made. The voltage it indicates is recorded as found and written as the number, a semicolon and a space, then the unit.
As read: 65; kV
